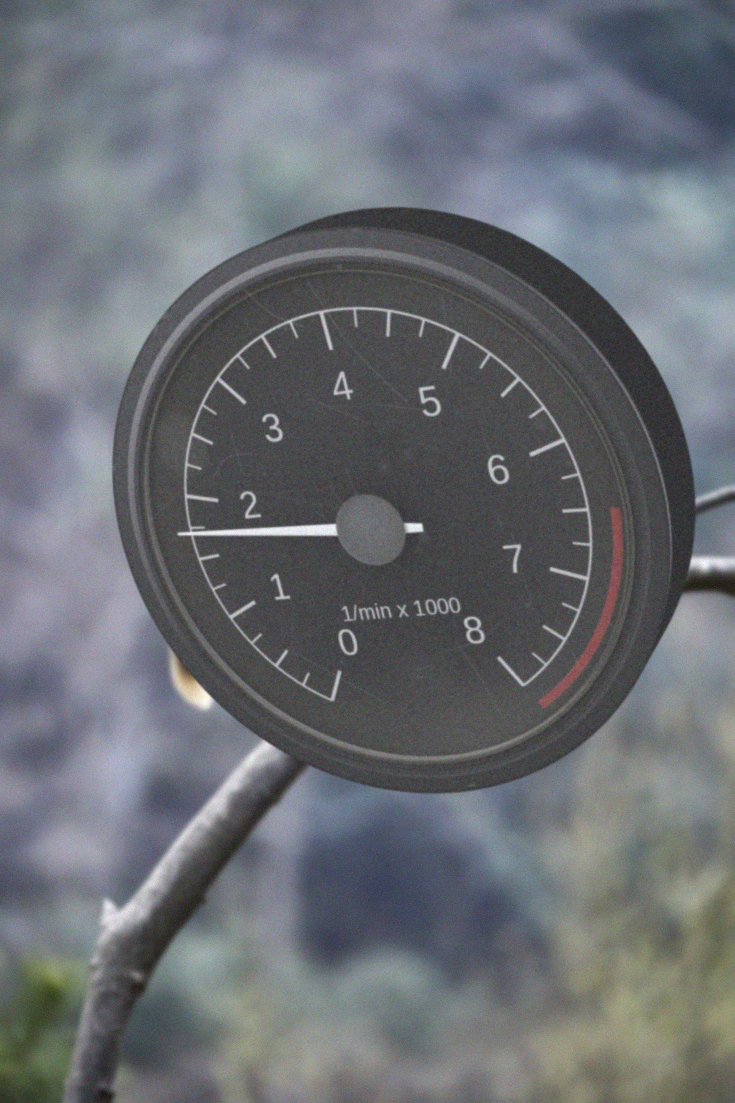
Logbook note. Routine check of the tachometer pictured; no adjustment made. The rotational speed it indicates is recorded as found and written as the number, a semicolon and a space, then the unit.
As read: 1750; rpm
